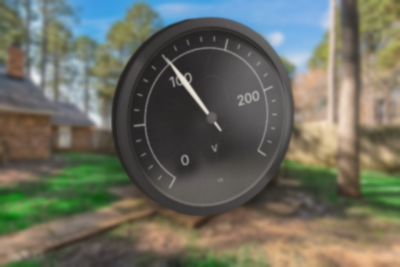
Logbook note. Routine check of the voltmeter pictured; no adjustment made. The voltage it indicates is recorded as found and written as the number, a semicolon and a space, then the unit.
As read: 100; V
